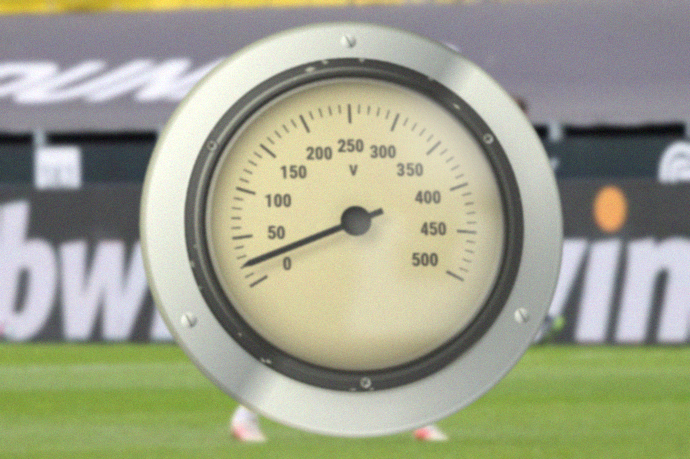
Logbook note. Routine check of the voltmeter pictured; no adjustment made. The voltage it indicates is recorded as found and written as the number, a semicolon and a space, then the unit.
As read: 20; V
